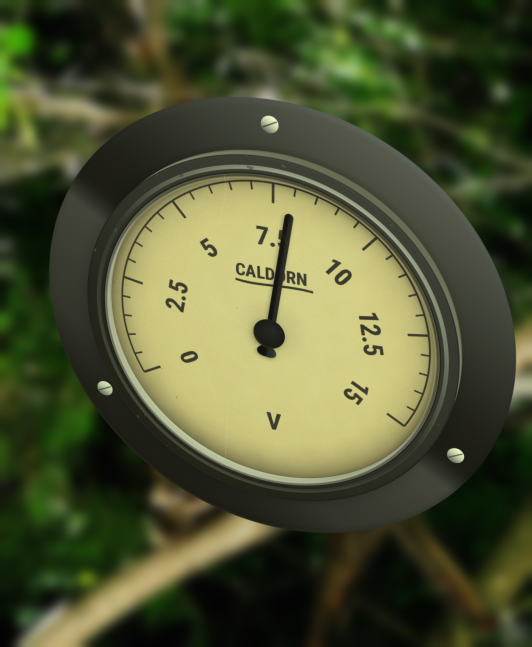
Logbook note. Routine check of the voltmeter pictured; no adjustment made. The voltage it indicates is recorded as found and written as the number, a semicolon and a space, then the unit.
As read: 8; V
